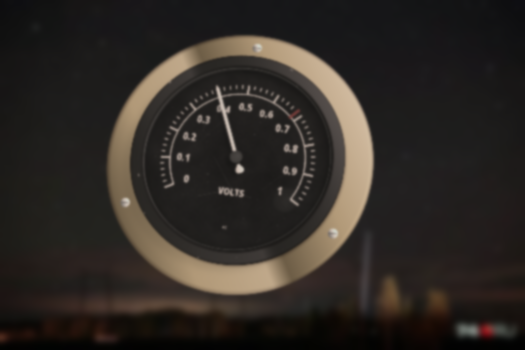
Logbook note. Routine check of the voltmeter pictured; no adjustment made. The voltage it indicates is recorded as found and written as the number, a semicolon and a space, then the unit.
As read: 0.4; V
